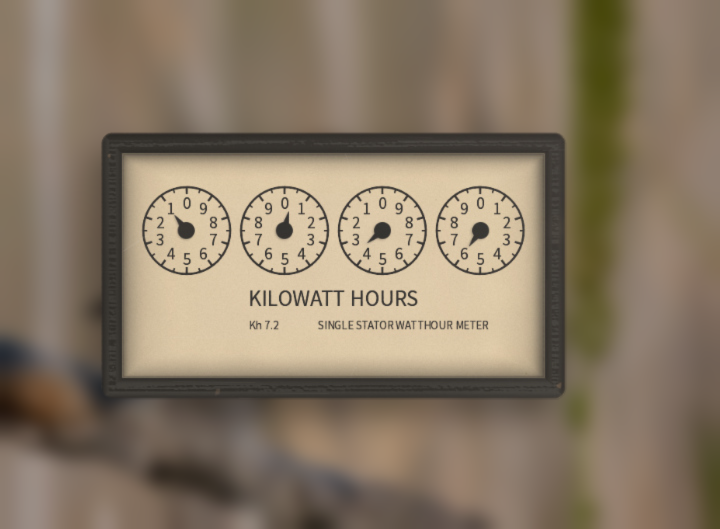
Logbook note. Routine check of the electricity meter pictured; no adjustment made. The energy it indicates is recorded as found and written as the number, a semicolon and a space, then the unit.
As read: 1036; kWh
